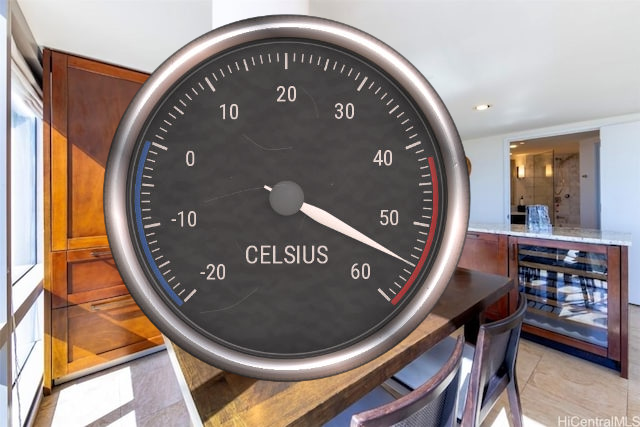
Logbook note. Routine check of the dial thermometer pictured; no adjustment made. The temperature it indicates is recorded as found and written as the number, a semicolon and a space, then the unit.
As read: 55; °C
